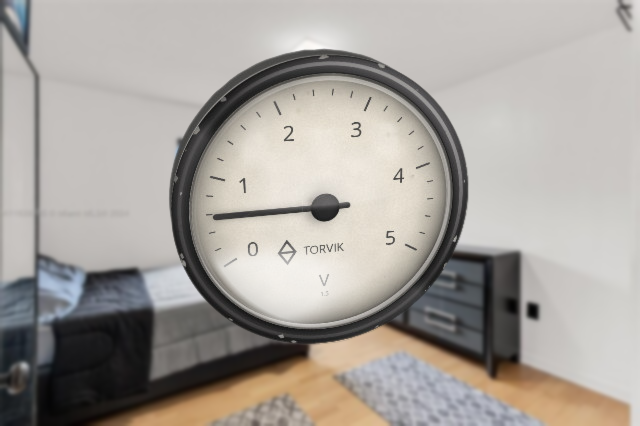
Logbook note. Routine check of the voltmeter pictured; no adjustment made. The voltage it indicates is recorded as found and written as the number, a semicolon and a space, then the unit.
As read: 0.6; V
